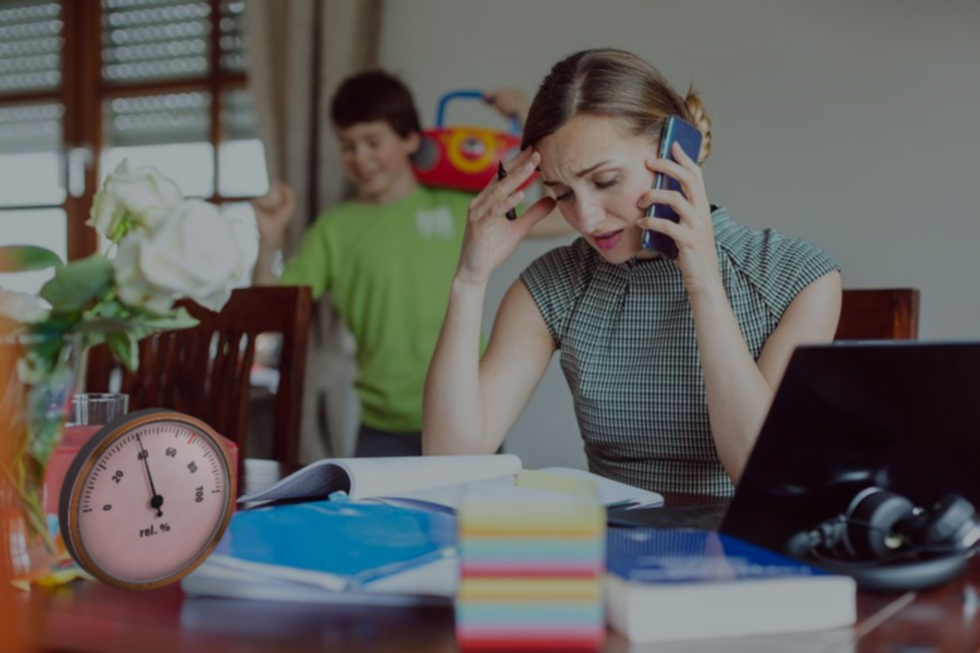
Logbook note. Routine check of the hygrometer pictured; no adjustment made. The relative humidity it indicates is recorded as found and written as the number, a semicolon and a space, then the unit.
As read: 40; %
